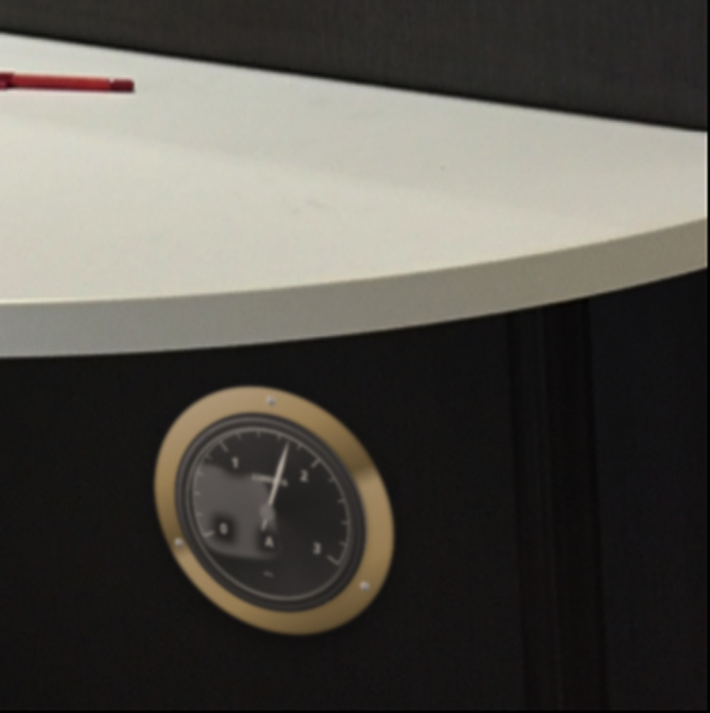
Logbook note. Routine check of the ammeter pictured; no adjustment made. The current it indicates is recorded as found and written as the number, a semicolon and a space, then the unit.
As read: 1.7; A
